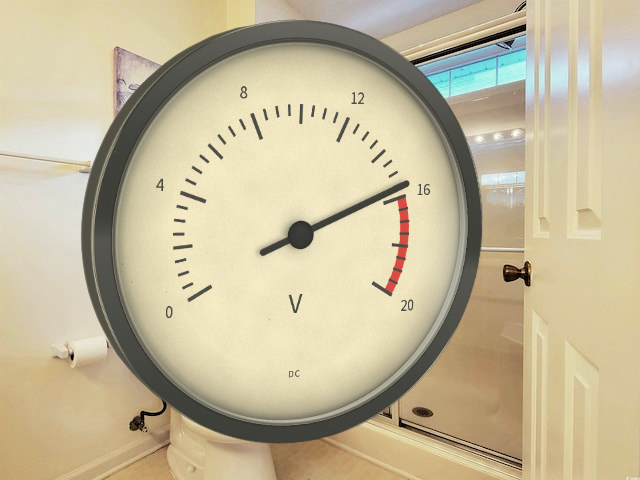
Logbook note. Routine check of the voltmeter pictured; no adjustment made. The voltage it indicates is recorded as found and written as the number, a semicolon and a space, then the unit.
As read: 15.5; V
